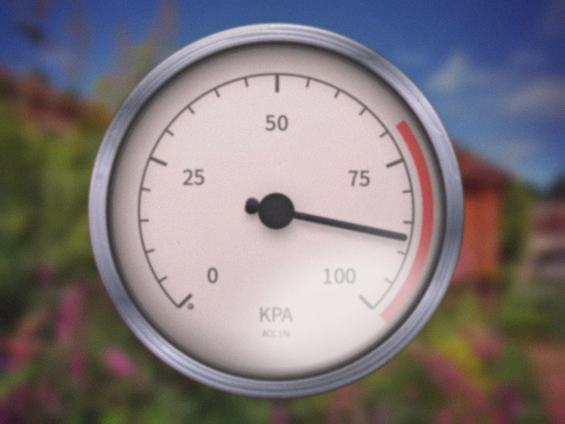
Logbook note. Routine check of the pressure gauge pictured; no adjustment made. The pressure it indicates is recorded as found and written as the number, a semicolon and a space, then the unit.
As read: 87.5; kPa
